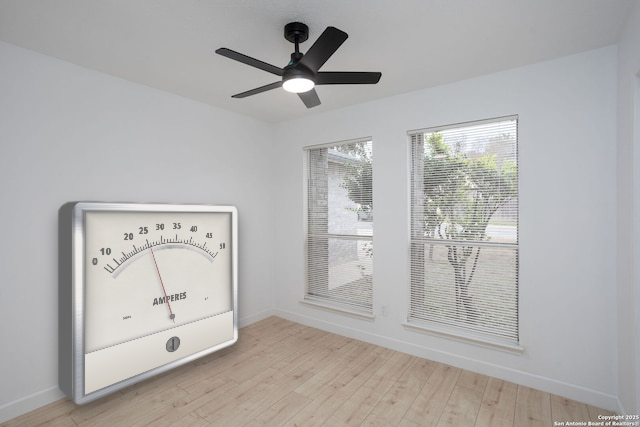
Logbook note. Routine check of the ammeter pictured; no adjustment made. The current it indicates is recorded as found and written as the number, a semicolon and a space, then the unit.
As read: 25; A
